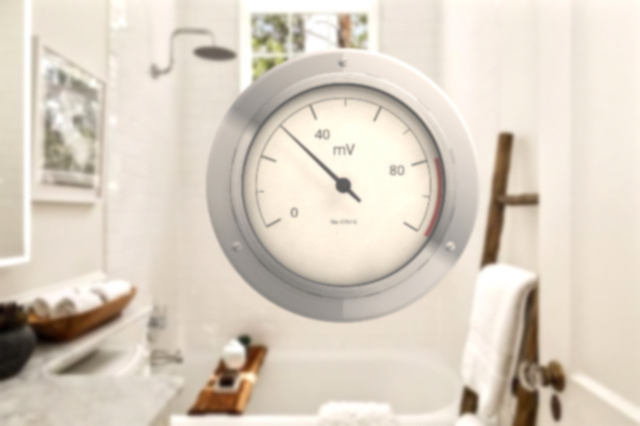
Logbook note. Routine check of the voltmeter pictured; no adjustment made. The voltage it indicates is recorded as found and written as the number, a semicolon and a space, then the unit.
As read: 30; mV
